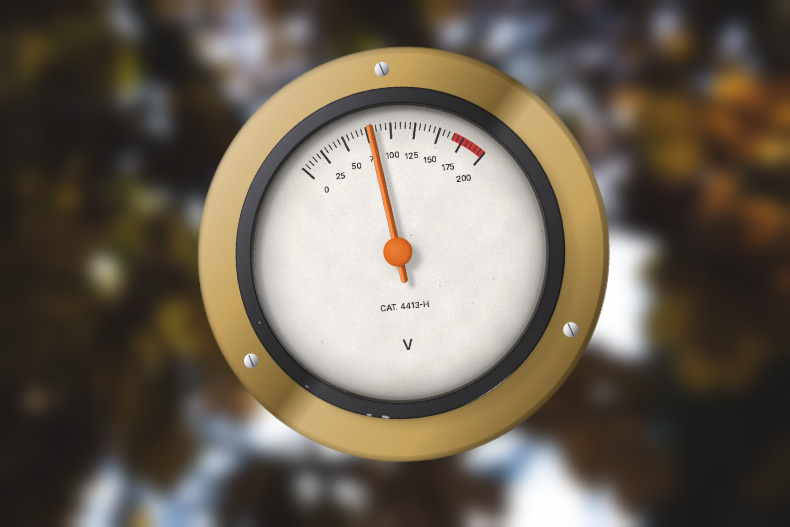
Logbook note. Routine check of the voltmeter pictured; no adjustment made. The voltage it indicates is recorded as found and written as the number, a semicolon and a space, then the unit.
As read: 80; V
